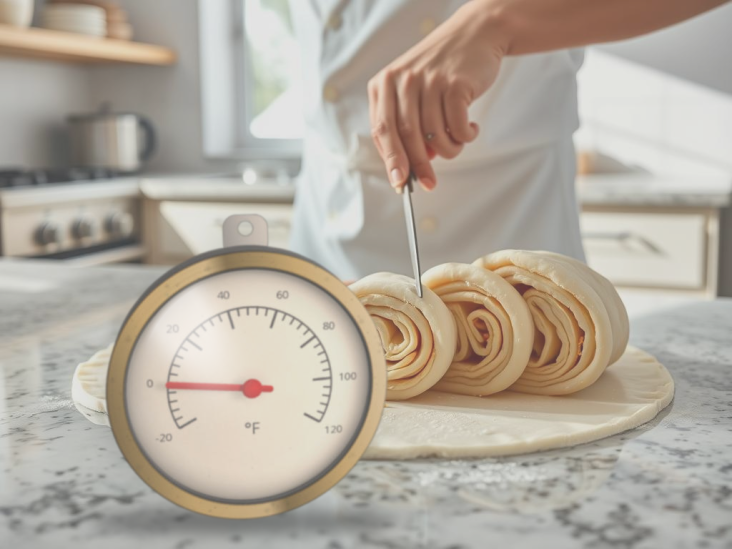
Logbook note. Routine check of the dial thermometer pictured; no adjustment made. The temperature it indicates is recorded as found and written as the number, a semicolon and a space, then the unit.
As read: 0; °F
